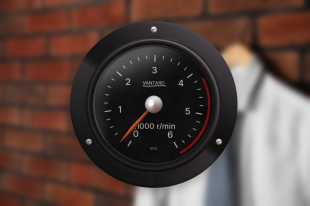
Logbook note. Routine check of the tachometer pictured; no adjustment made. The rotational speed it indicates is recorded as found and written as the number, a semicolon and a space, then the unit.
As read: 200; rpm
